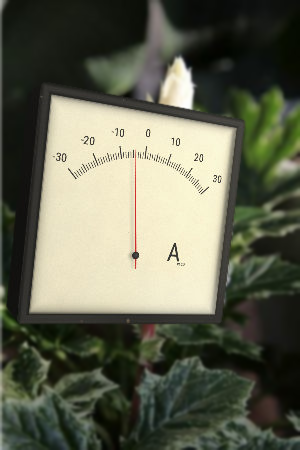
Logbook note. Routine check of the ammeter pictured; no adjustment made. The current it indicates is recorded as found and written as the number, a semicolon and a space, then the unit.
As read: -5; A
